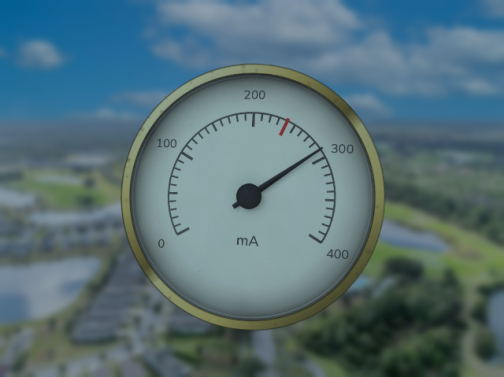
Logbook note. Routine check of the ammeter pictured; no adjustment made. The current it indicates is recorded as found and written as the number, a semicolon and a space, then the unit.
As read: 290; mA
